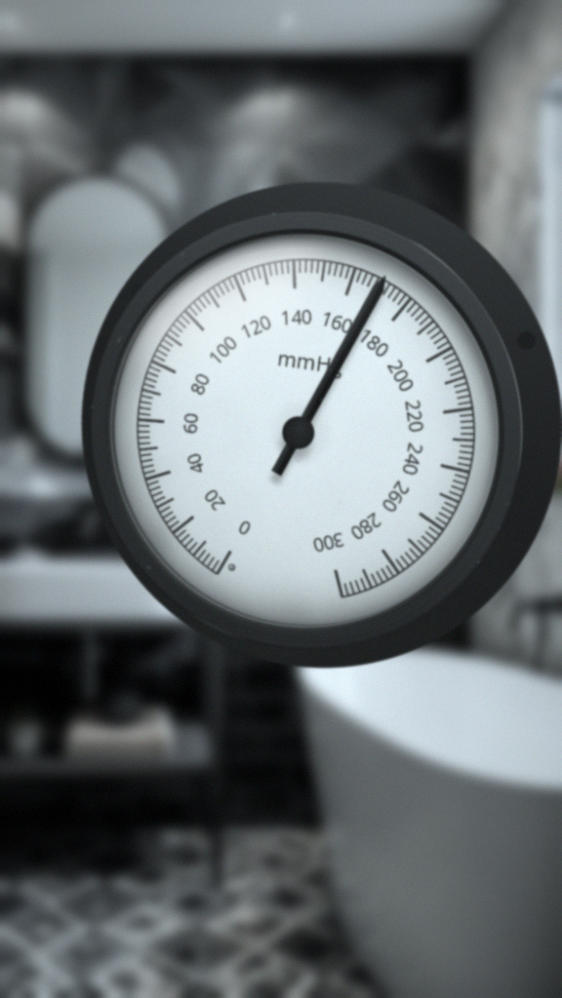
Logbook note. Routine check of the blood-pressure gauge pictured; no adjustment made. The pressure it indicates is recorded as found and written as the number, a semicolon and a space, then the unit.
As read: 170; mmHg
